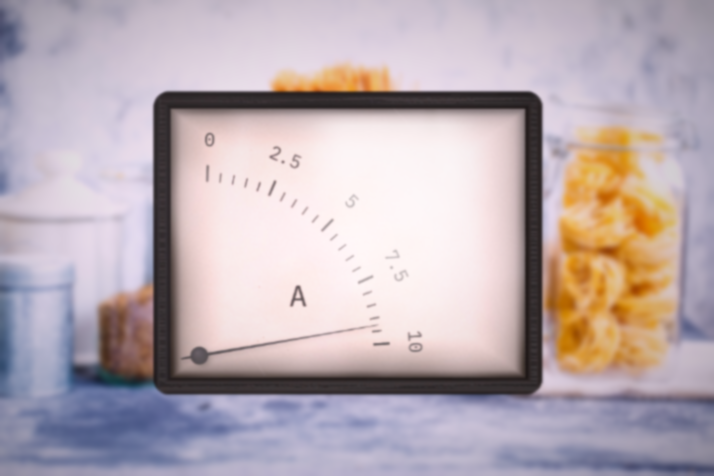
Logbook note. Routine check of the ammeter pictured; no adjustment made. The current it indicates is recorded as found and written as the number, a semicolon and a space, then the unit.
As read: 9.25; A
